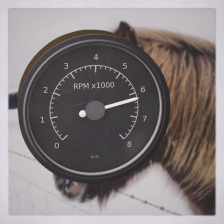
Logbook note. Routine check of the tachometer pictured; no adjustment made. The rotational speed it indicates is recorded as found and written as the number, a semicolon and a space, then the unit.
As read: 6200; rpm
